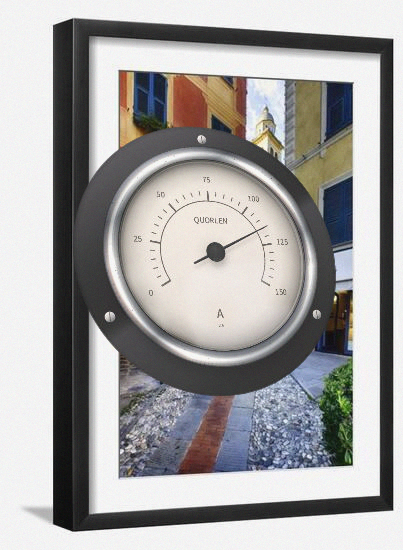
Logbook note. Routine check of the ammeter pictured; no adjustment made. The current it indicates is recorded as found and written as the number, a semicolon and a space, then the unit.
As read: 115; A
